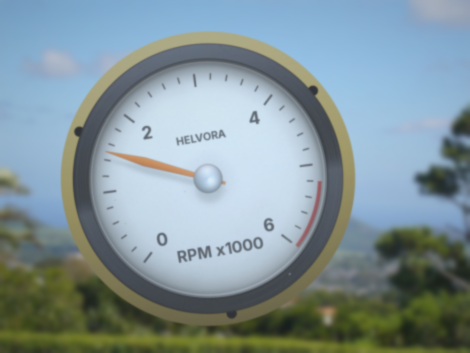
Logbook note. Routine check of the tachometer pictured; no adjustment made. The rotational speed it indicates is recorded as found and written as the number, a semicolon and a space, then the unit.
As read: 1500; rpm
